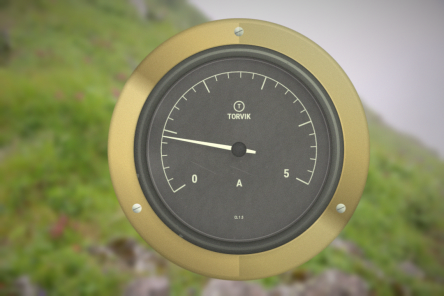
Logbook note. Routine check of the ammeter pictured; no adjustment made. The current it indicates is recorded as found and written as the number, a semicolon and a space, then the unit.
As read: 0.9; A
